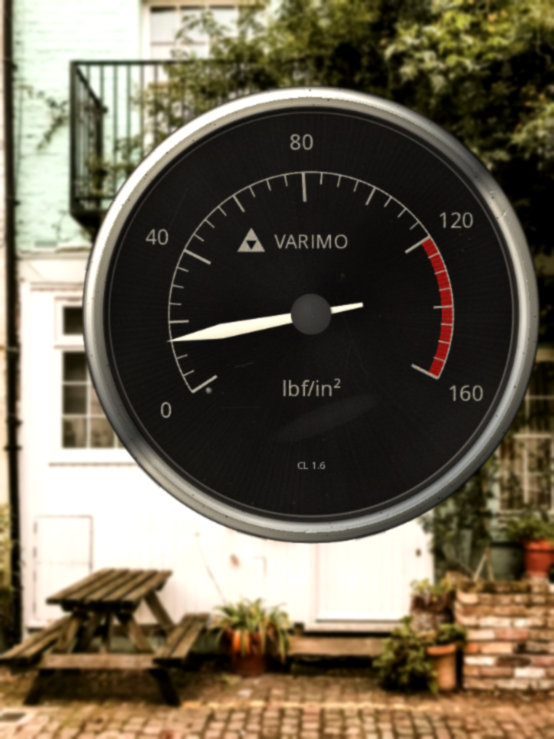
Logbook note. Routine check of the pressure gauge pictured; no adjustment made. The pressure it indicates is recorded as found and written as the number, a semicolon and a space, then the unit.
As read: 15; psi
